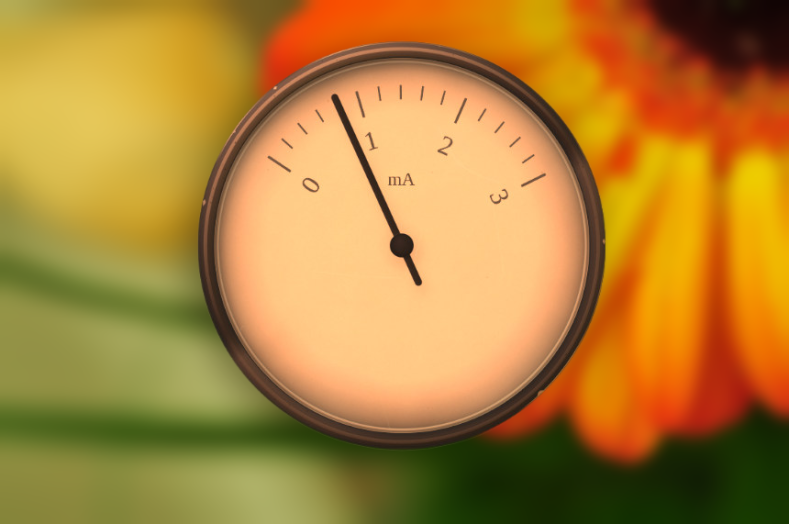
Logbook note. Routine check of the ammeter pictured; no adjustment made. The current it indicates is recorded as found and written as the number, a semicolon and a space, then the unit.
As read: 0.8; mA
